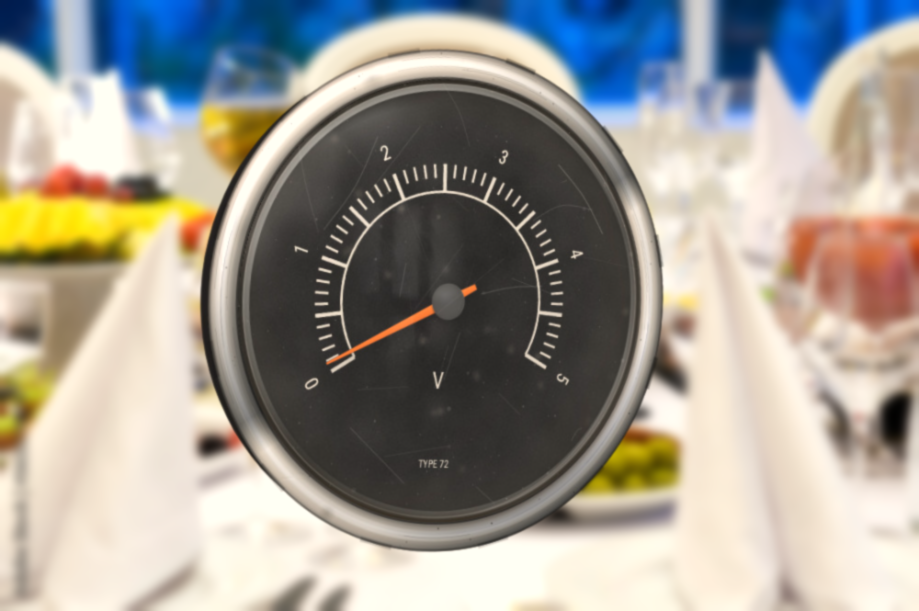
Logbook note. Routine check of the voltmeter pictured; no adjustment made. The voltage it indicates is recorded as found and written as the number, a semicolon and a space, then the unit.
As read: 0.1; V
